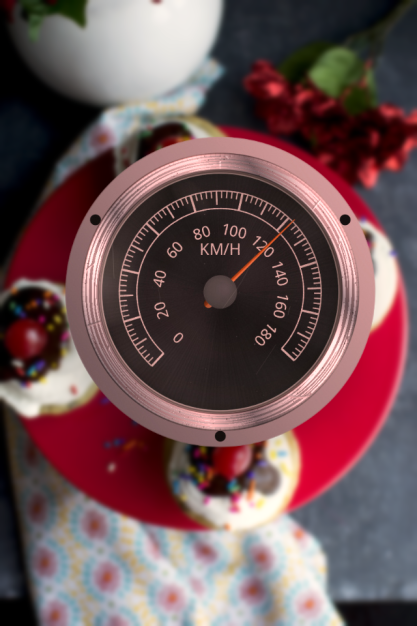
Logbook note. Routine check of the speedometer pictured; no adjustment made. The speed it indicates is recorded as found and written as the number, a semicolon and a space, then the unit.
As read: 122; km/h
